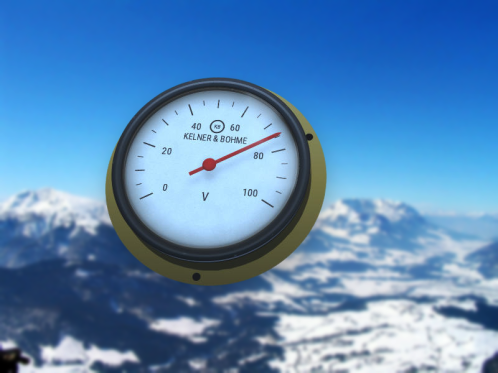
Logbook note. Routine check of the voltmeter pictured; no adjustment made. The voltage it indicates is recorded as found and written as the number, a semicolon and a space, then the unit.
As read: 75; V
